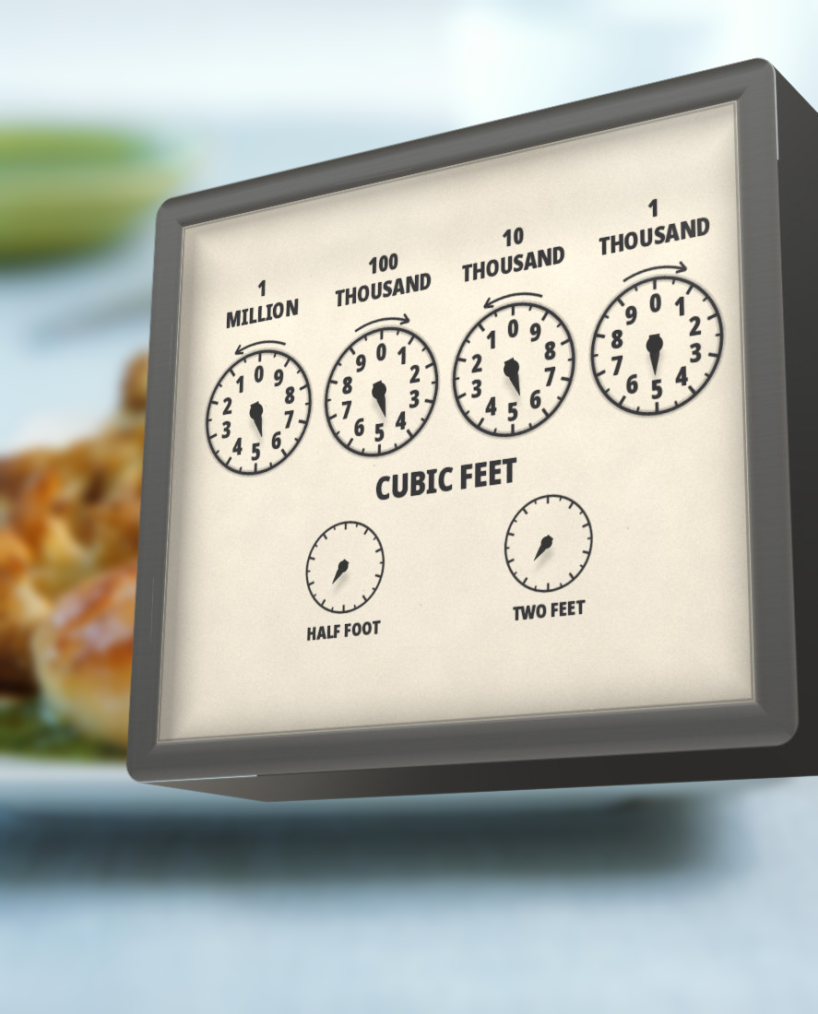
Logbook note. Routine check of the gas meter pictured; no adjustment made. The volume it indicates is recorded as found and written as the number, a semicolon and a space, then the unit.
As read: 545500; ft³
